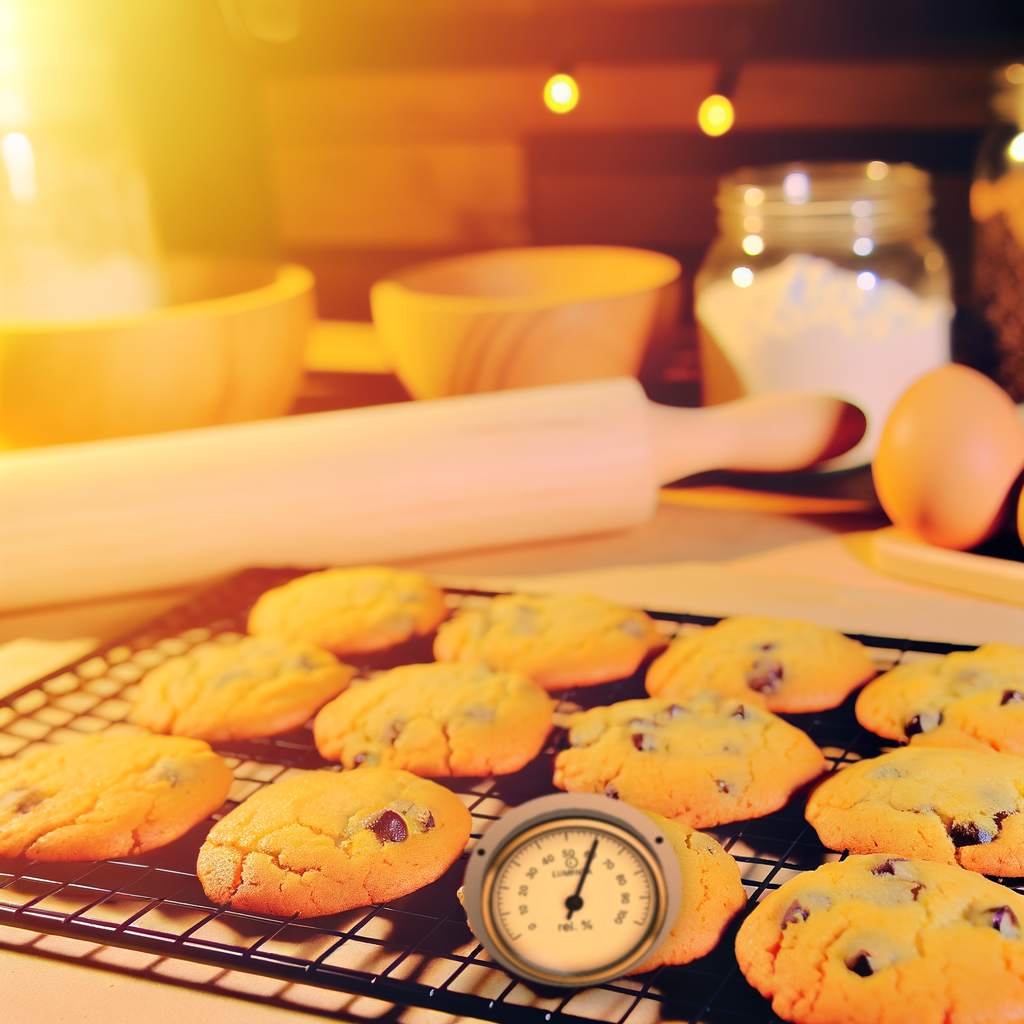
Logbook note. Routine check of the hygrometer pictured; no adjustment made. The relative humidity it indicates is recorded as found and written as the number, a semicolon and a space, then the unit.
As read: 60; %
